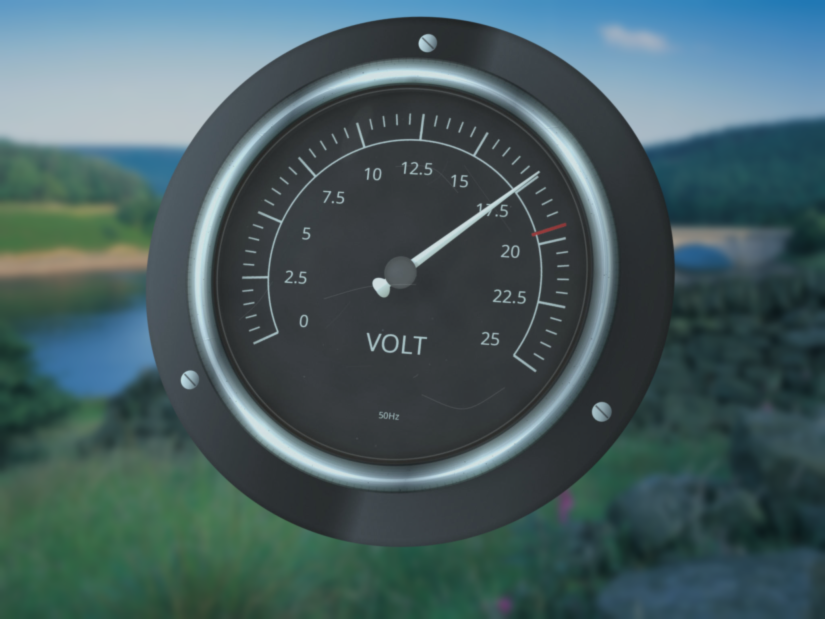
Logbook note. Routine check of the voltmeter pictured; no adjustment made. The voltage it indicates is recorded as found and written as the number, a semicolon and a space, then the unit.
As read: 17.5; V
